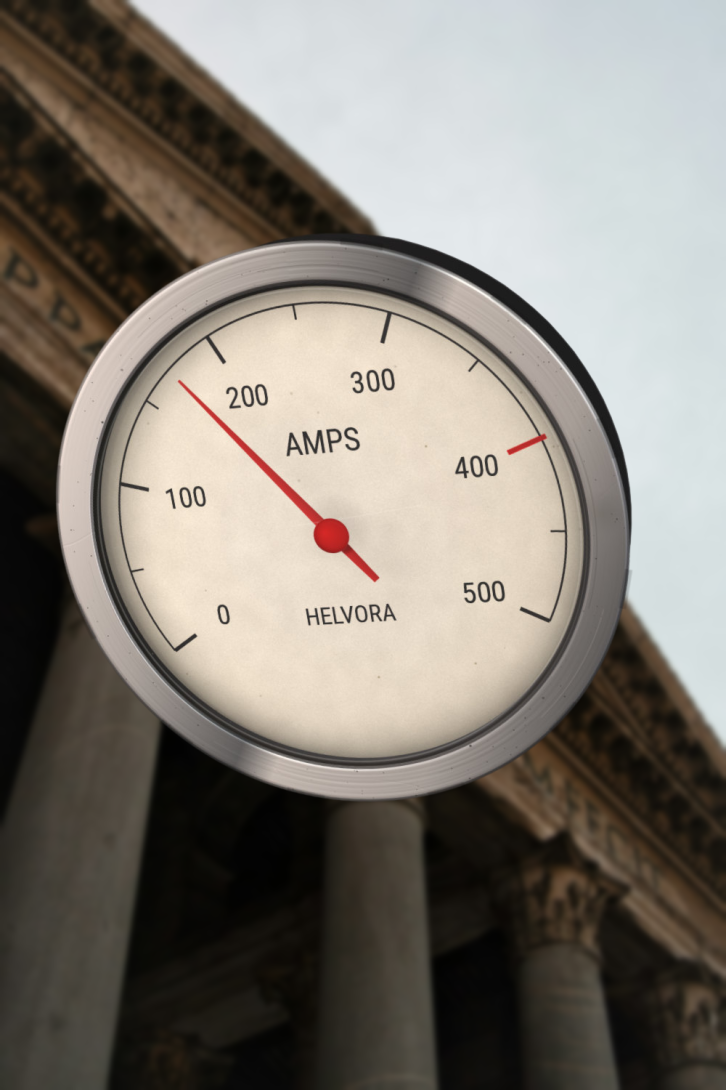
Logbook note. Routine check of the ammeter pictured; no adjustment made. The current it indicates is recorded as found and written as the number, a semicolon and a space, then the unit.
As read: 175; A
